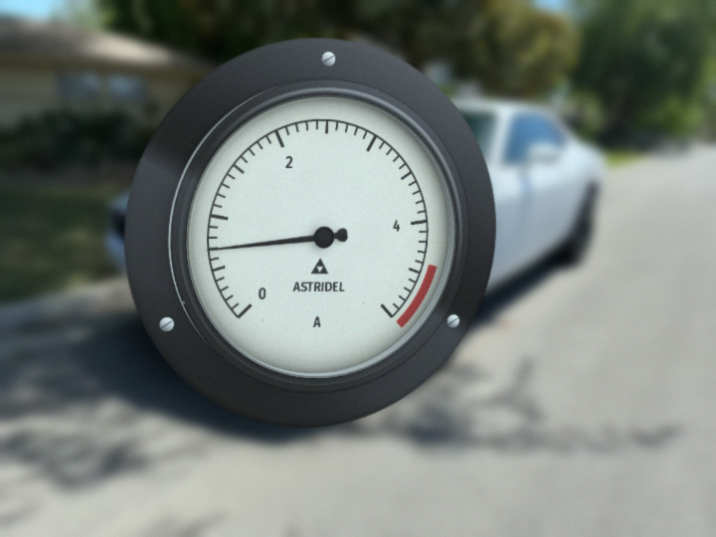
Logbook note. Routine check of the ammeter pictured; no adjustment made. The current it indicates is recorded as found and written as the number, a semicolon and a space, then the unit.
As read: 0.7; A
